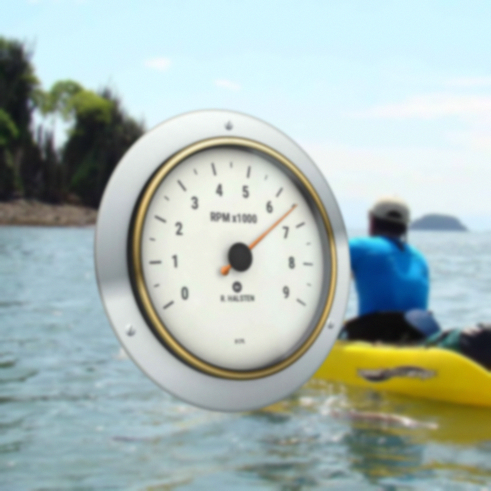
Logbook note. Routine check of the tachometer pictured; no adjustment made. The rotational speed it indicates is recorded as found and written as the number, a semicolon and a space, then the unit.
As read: 6500; rpm
